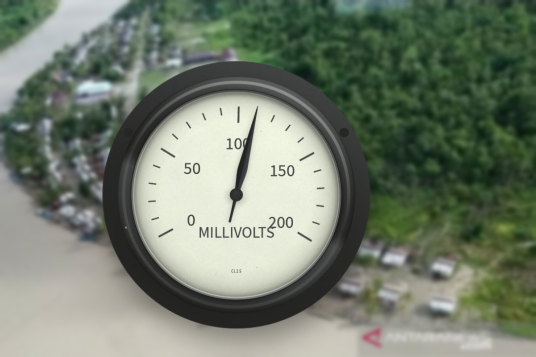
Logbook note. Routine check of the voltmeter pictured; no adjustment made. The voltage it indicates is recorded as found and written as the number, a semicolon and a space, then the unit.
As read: 110; mV
